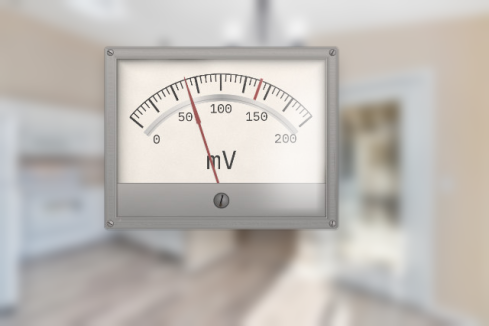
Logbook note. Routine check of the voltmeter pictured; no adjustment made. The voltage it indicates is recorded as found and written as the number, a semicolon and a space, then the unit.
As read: 65; mV
